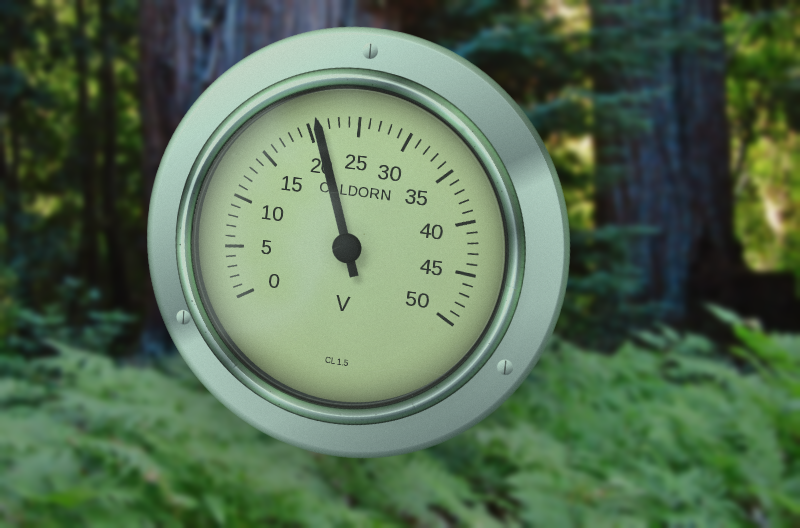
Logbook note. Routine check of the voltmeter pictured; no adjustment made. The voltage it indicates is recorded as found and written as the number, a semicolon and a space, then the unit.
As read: 21; V
